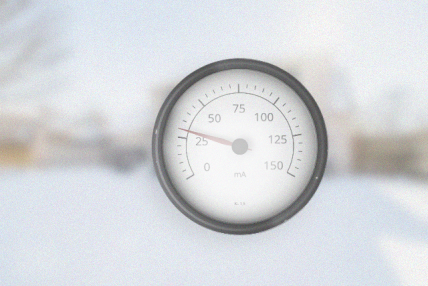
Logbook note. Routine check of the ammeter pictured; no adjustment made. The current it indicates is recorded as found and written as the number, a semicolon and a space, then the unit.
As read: 30; mA
